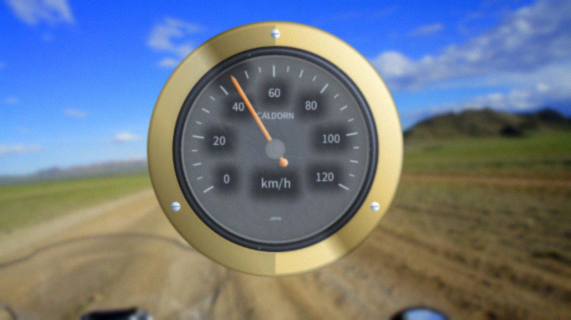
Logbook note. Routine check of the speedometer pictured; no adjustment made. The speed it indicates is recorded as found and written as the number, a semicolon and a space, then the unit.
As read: 45; km/h
